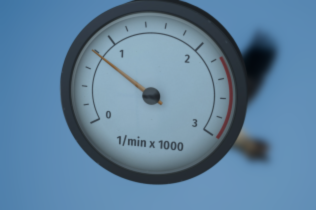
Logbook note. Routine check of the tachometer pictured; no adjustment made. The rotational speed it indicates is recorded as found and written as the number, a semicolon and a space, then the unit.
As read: 800; rpm
